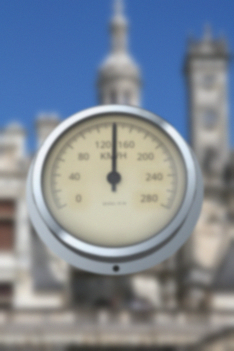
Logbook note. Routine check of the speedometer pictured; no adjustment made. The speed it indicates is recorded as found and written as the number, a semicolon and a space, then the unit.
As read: 140; km/h
